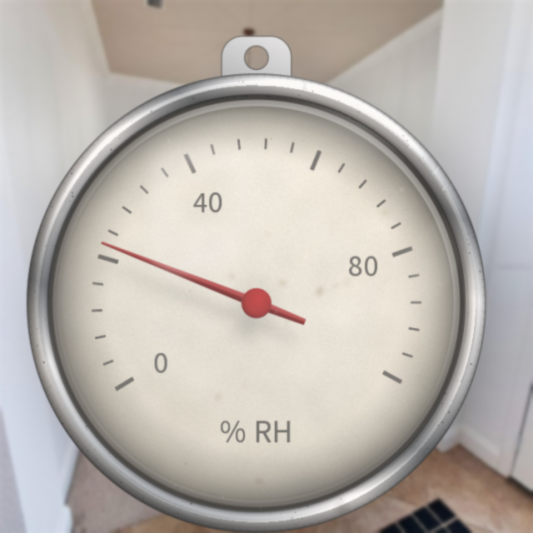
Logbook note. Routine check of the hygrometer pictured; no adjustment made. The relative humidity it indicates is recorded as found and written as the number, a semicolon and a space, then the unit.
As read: 22; %
